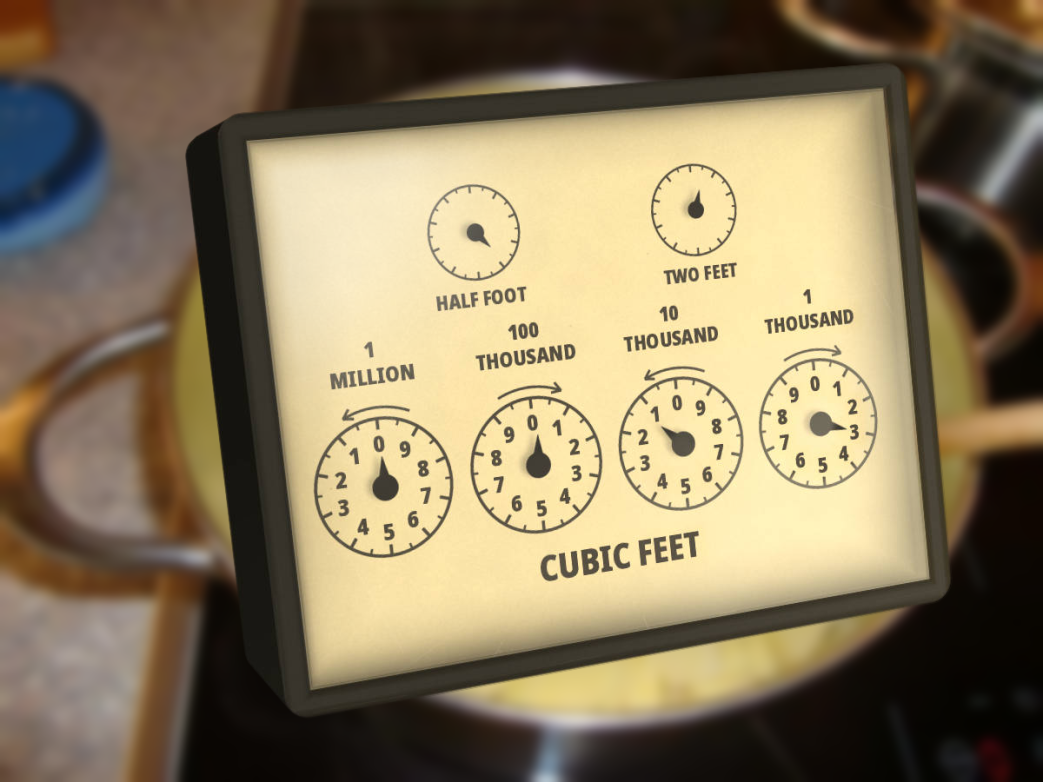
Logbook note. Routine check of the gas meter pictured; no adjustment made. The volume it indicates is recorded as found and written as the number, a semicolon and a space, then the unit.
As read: 1300; ft³
